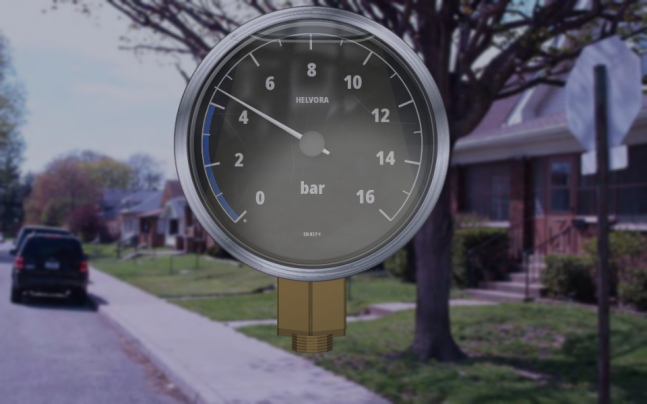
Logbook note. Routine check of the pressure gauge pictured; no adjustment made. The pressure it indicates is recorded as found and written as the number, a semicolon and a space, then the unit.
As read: 4.5; bar
